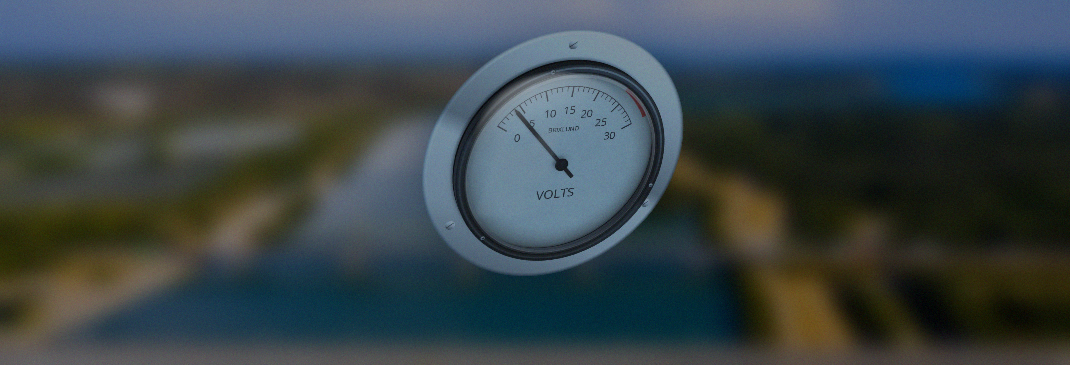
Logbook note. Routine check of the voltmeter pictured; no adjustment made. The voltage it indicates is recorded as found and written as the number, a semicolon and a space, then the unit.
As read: 4; V
